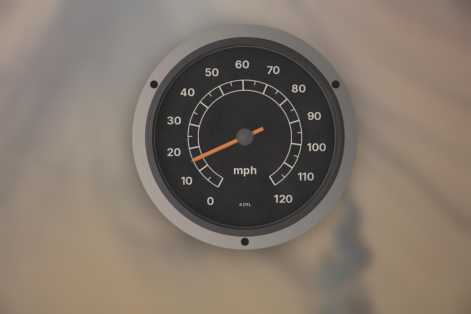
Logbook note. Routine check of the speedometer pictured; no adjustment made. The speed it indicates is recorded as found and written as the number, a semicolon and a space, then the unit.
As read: 15; mph
